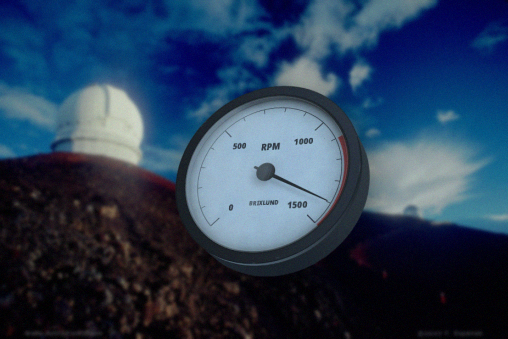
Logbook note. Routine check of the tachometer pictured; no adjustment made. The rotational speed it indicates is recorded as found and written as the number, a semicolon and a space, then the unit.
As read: 1400; rpm
